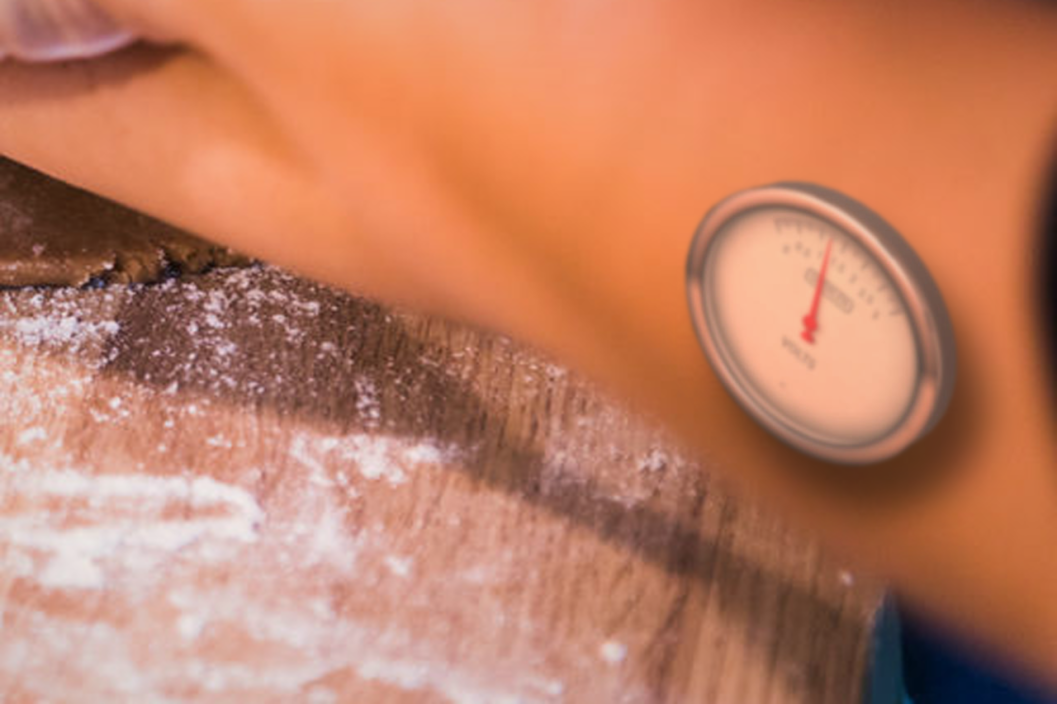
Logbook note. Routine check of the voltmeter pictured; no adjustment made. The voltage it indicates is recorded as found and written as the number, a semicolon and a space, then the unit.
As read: 1.25; V
